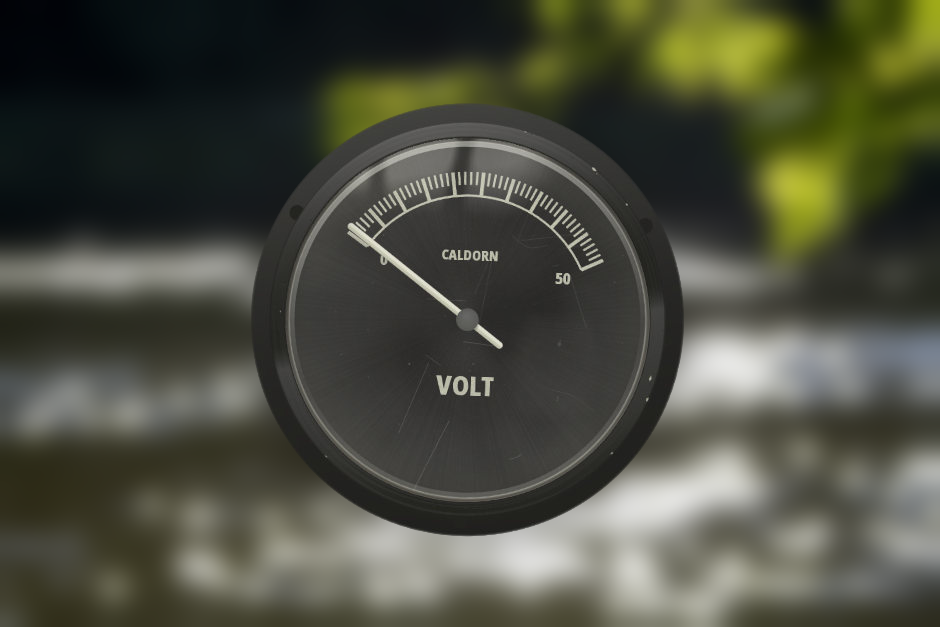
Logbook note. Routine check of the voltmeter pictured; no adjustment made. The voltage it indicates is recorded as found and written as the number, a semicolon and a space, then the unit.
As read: 1; V
